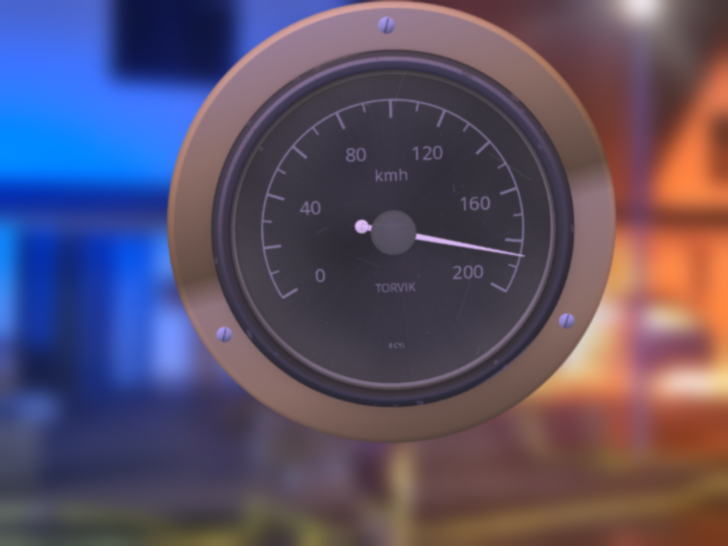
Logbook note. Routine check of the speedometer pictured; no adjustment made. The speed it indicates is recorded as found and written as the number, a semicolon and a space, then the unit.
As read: 185; km/h
